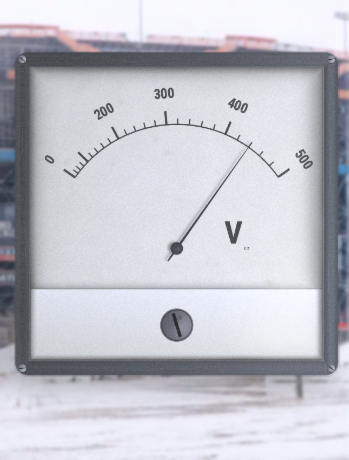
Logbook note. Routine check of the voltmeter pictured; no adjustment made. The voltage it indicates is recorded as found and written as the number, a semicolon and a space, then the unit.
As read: 440; V
